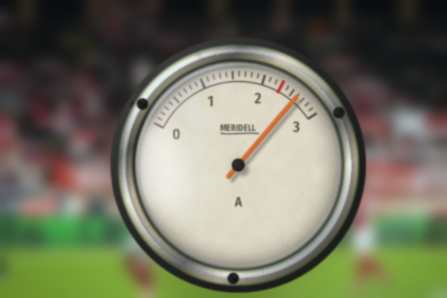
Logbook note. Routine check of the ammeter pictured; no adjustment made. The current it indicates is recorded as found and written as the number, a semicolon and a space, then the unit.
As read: 2.6; A
